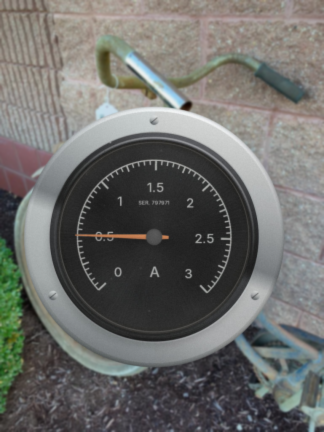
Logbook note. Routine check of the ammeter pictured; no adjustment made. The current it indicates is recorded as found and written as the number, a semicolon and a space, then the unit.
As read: 0.5; A
